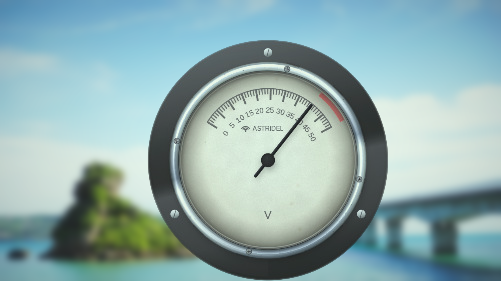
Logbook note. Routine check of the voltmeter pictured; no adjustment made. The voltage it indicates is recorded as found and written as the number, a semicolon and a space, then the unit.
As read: 40; V
